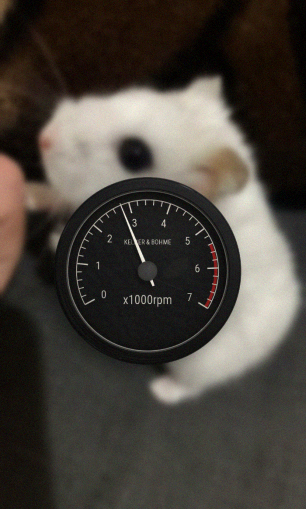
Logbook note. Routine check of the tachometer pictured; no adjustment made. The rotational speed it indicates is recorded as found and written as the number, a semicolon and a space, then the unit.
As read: 2800; rpm
